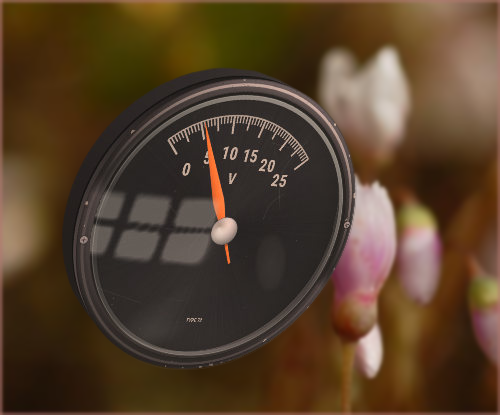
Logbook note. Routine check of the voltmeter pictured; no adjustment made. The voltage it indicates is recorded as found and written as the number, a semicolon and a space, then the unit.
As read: 5; V
